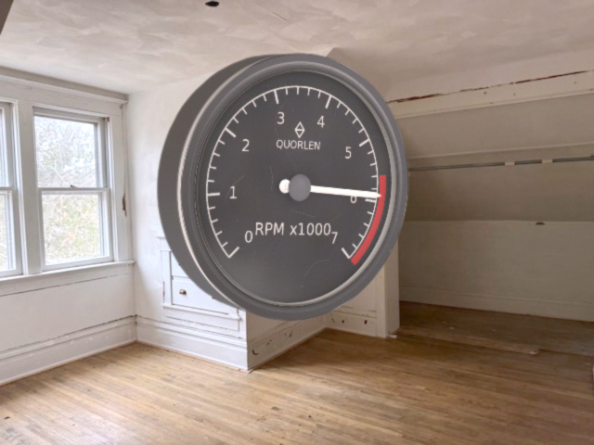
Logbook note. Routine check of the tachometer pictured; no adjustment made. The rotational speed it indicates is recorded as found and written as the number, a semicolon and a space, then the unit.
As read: 5900; rpm
